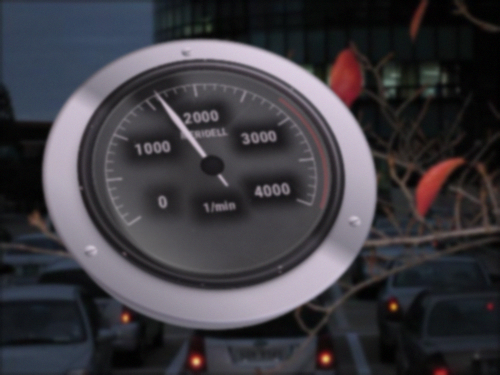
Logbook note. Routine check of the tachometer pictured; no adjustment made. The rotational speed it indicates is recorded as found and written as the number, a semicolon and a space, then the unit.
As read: 1600; rpm
